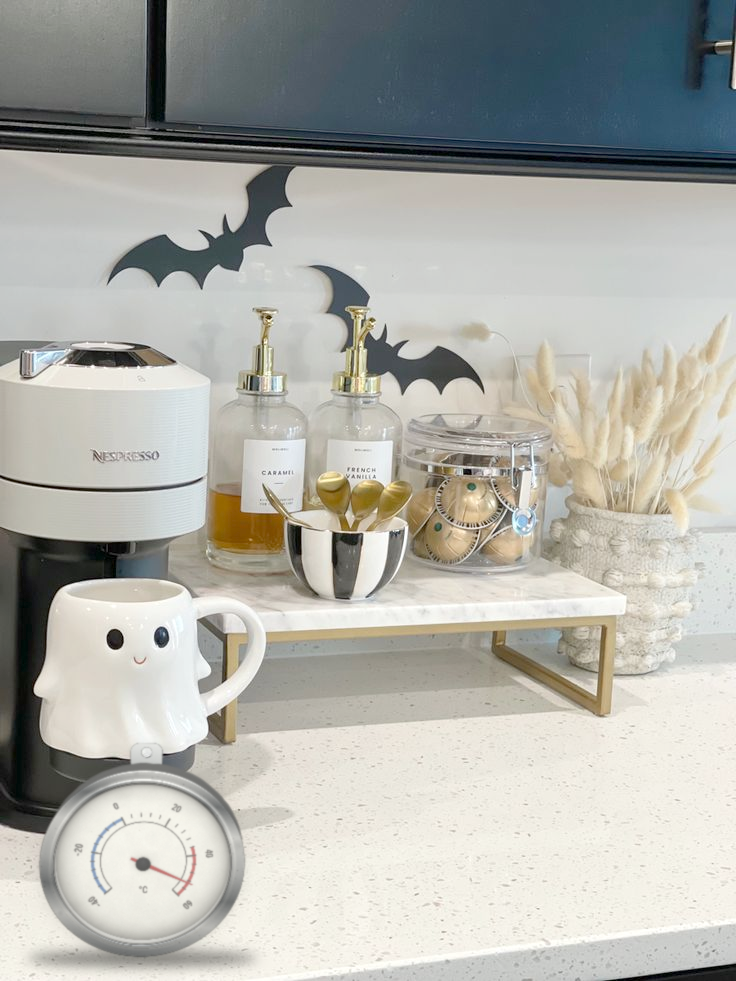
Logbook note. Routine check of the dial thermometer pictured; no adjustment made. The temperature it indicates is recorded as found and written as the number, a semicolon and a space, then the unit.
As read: 52; °C
